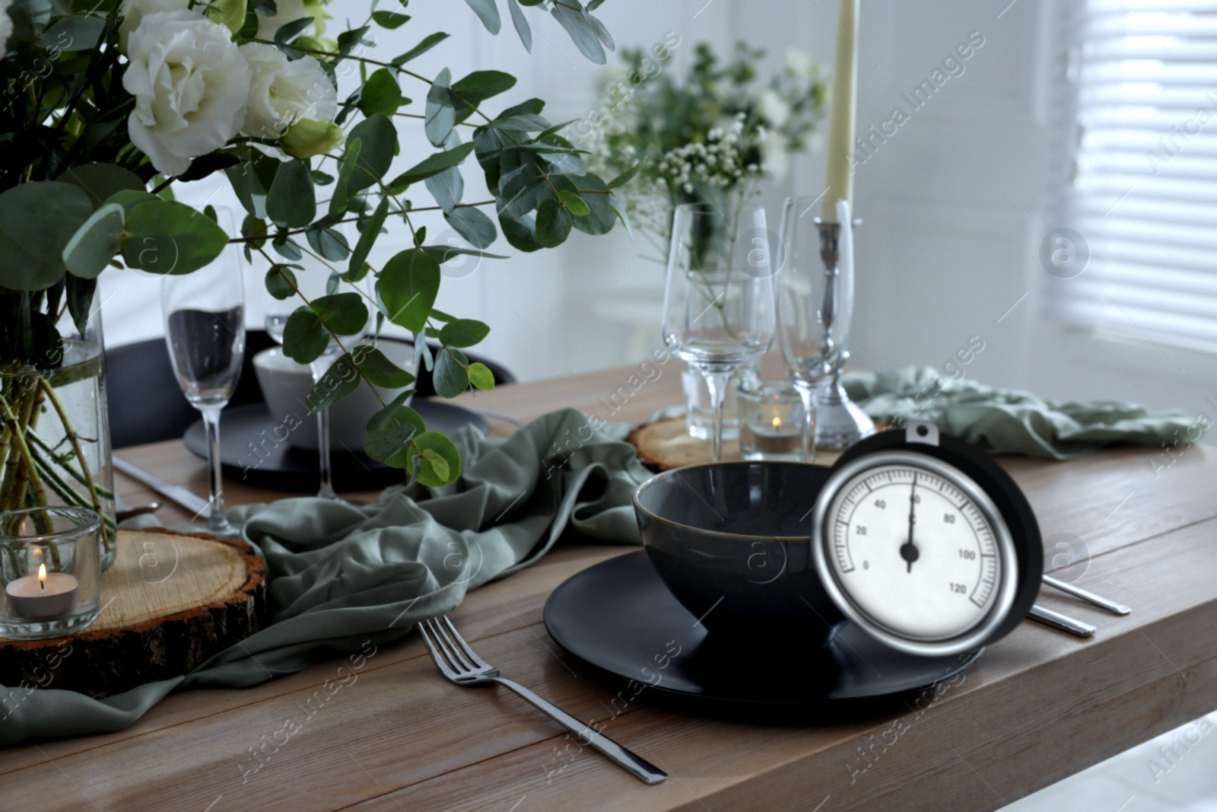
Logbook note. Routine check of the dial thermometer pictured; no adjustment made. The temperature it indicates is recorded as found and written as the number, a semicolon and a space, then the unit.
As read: 60; °C
